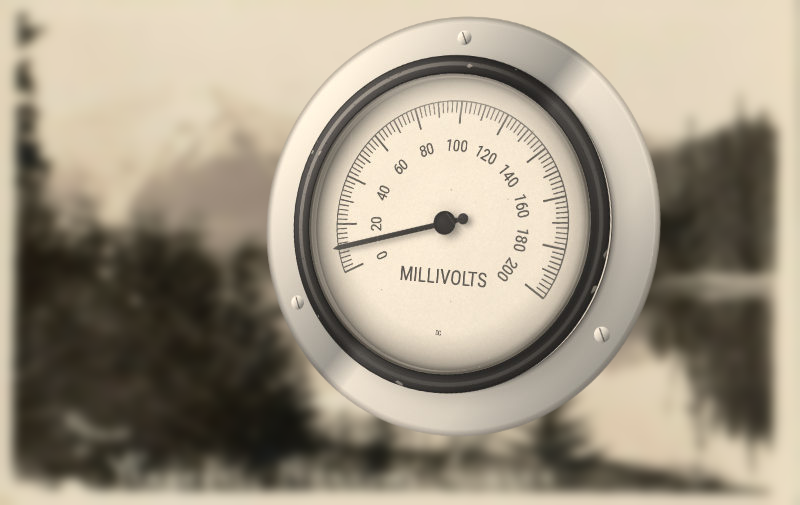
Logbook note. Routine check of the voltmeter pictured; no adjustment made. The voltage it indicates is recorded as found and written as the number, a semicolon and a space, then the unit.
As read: 10; mV
